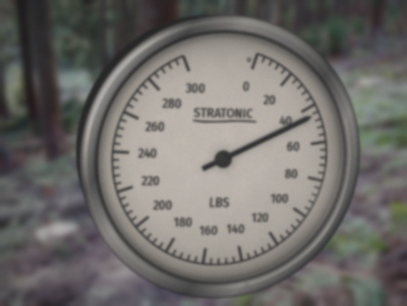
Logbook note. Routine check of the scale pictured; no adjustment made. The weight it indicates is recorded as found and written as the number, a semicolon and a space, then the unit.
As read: 44; lb
